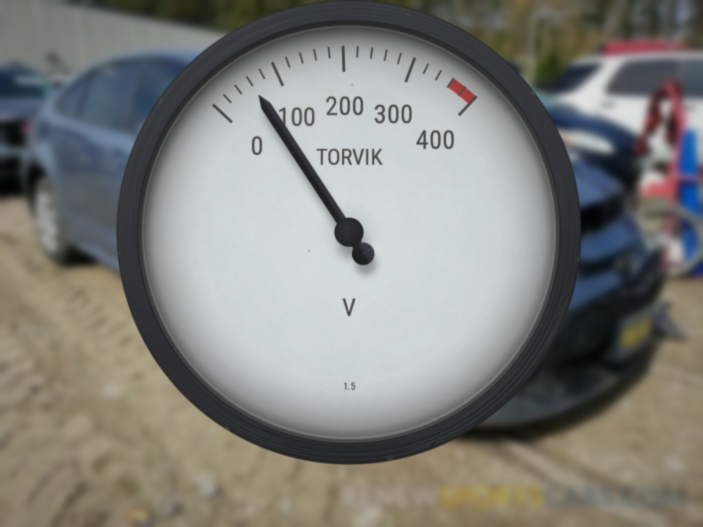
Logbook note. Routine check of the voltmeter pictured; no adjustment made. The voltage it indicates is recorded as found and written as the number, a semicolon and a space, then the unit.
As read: 60; V
